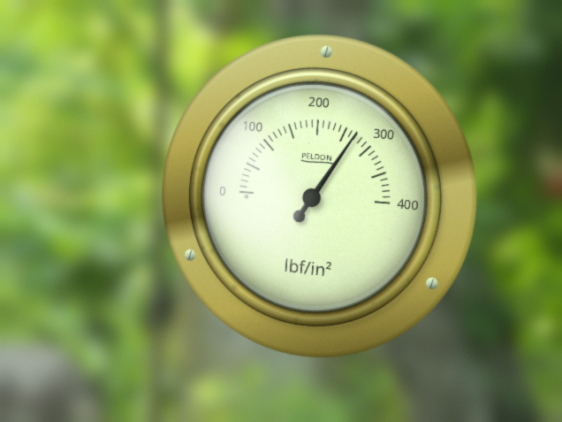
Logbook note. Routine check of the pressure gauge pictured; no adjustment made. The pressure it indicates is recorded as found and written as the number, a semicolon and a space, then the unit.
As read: 270; psi
